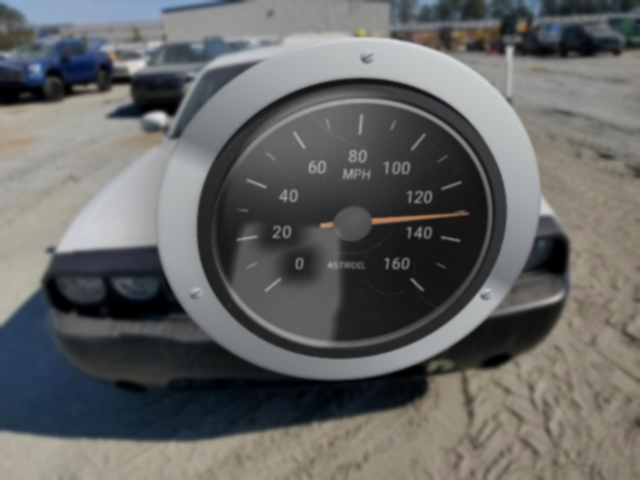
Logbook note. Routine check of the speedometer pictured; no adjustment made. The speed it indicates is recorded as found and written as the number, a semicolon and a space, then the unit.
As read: 130; mph
